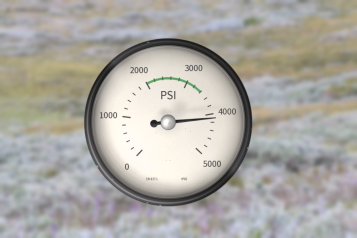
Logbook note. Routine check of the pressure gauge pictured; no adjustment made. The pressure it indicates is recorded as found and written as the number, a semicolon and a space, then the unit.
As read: 4100; psi
